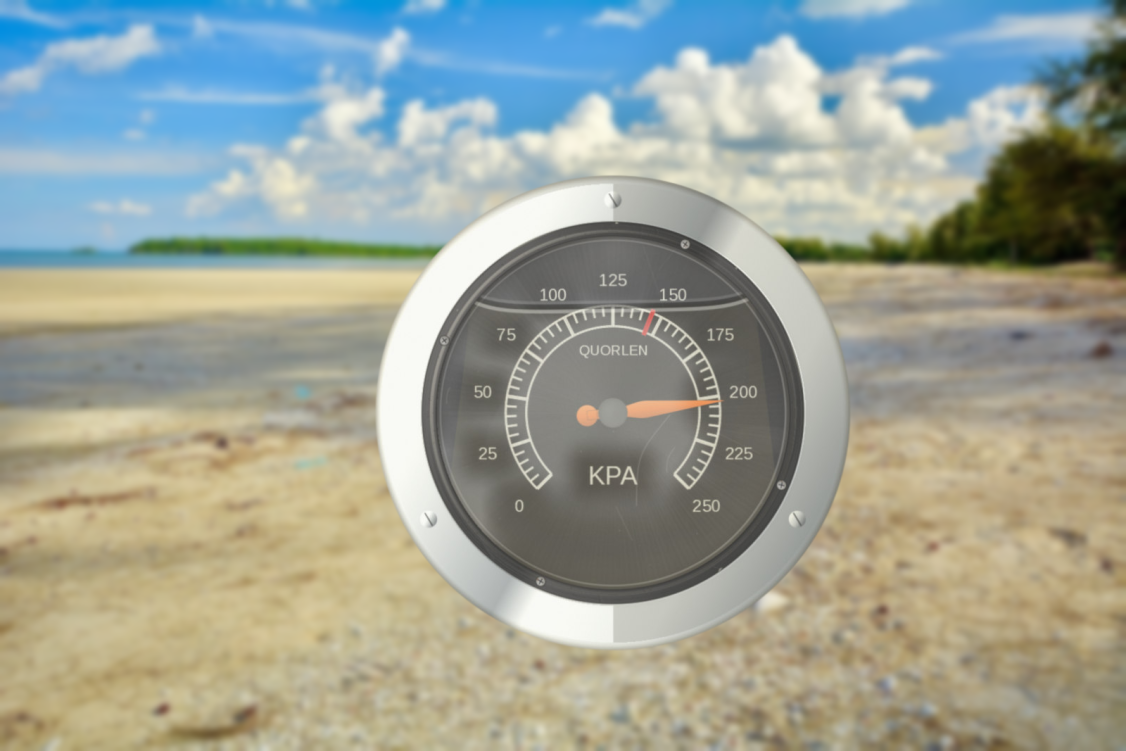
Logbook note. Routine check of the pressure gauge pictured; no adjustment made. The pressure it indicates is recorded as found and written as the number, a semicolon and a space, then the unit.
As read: 202.5; kPa
